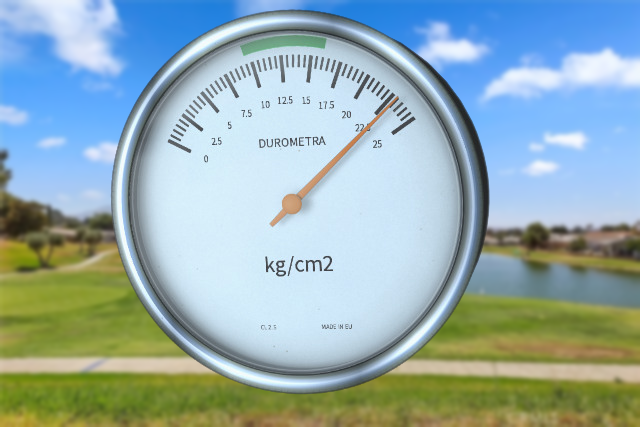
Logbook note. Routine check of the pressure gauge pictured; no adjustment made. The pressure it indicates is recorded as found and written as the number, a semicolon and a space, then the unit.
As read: 23; kg/cm²
